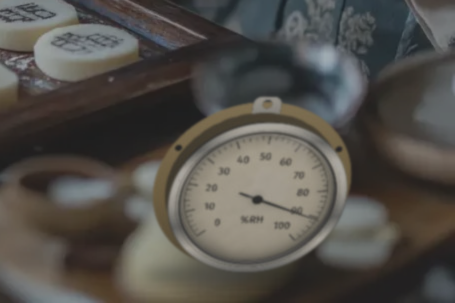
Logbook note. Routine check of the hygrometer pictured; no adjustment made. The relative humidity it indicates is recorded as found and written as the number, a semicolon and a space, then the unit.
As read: 90; %
